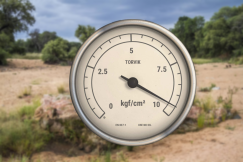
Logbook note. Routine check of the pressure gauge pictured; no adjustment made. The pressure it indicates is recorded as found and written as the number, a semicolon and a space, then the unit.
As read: 9.5; kg/cm²
